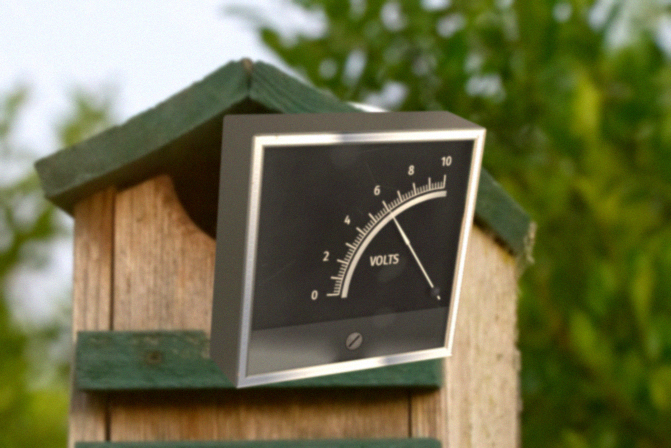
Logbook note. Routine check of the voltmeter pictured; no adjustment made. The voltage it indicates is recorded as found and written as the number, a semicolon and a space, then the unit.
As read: 6; V
